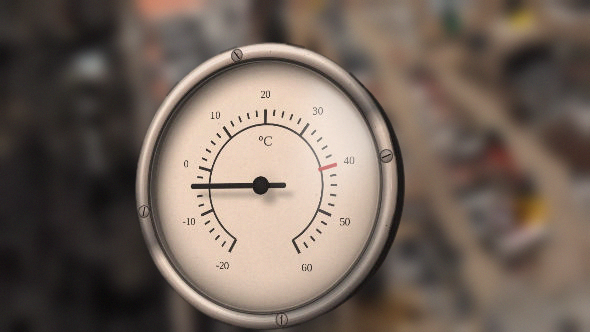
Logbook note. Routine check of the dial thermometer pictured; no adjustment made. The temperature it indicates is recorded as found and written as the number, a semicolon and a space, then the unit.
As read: -4; °C
